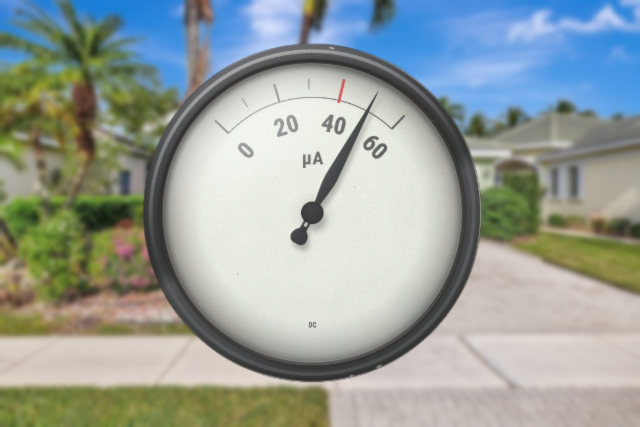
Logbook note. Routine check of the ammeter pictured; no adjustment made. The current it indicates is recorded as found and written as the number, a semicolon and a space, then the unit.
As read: 50; µA
